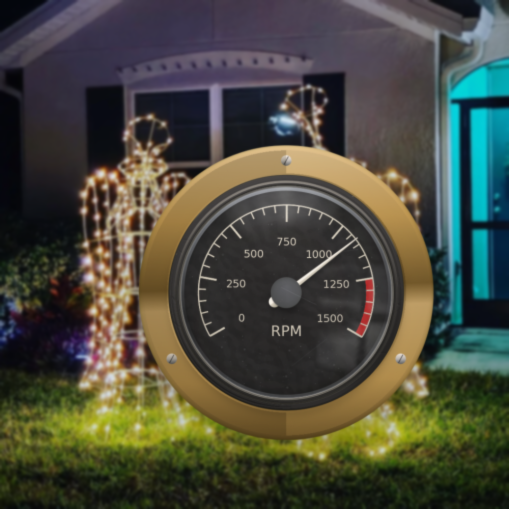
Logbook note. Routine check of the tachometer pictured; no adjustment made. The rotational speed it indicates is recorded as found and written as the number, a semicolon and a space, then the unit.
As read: 1075; rpm
